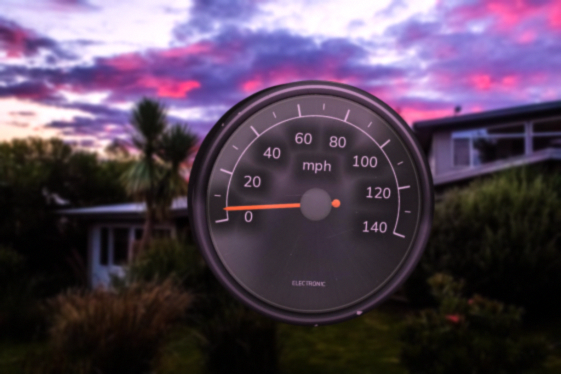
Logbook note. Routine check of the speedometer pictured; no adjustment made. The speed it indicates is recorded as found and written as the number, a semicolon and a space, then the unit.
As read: 5; mph
